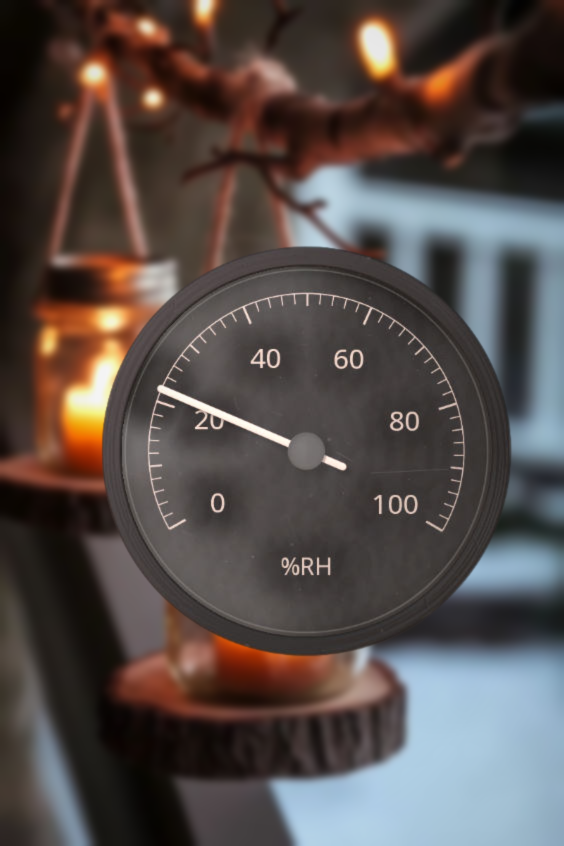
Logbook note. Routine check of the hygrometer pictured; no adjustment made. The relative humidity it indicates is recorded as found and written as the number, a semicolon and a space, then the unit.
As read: 22; %
